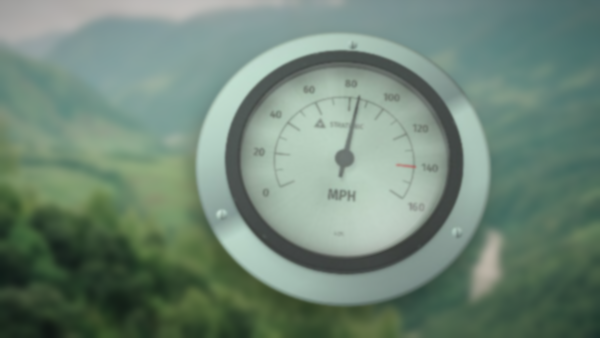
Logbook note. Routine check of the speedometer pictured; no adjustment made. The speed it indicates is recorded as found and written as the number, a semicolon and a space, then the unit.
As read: 85; mph
